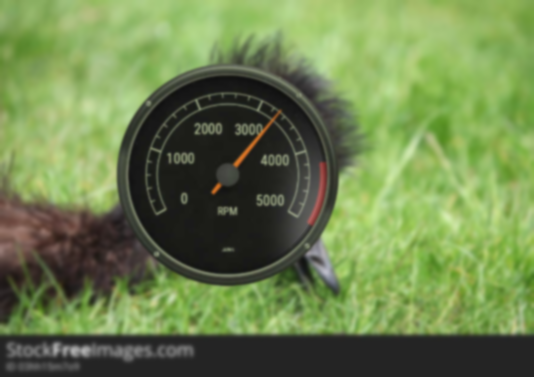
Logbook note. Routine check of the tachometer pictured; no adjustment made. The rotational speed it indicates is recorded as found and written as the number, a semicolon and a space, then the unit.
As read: 3300; rpm
